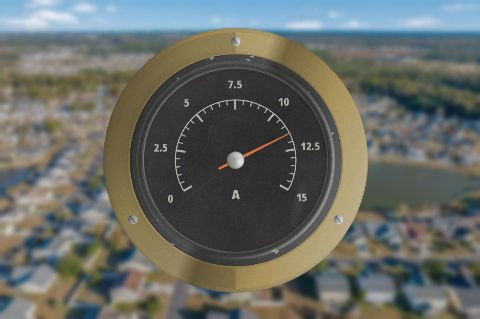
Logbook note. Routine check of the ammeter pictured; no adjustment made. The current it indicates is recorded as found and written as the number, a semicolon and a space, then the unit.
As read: 11.5; A
